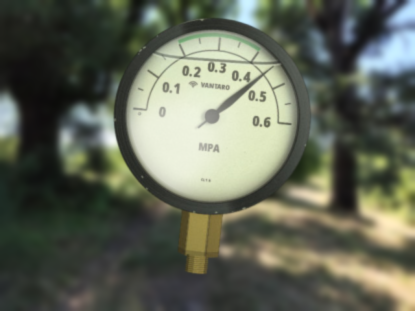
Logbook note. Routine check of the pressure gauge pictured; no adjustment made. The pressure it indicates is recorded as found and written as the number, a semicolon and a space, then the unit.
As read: 0.45; MPa
